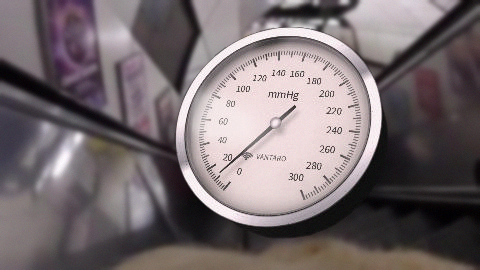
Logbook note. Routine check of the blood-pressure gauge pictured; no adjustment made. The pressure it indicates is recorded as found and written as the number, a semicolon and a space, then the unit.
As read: 10; mmHg
